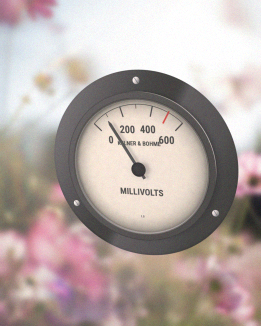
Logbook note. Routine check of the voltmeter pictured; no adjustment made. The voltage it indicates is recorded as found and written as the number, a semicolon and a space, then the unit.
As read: 100; mV
